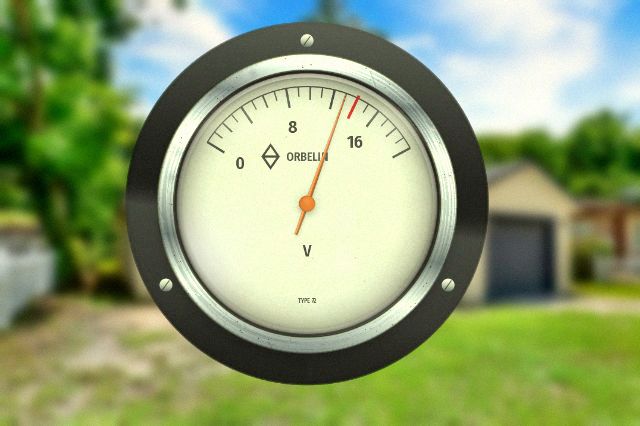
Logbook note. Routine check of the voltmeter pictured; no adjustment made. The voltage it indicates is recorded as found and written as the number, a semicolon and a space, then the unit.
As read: 13; V
